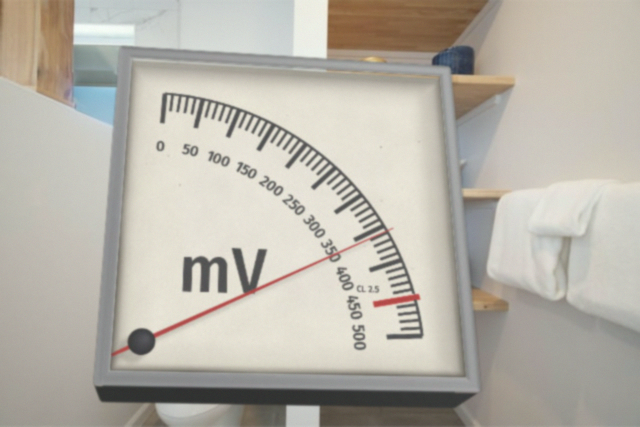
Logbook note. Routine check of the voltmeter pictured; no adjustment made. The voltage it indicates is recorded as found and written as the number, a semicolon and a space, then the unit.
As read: 360; mV
